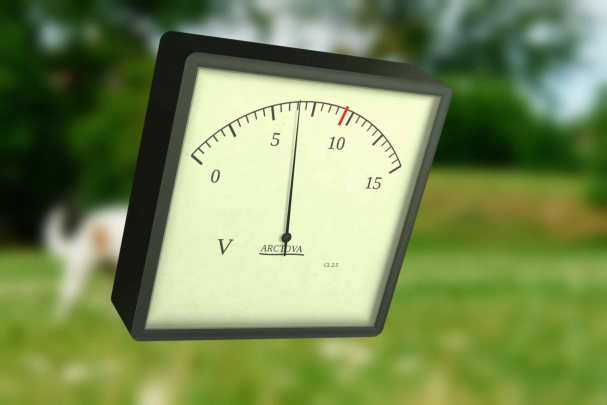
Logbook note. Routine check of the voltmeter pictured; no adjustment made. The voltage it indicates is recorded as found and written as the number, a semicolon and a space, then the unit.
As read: 6.5; V
